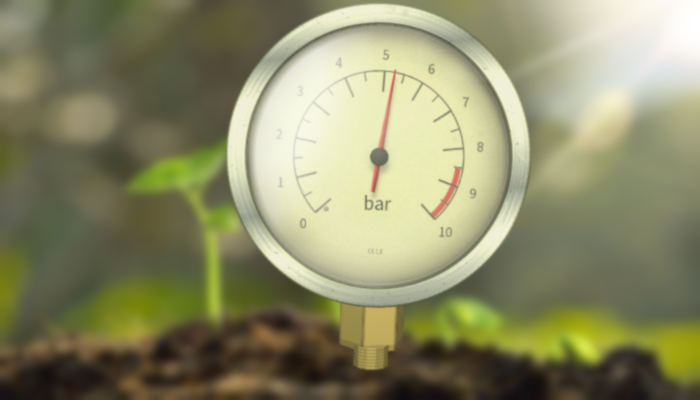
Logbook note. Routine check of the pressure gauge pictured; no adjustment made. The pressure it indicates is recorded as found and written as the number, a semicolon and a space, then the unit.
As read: 5.25; bar
